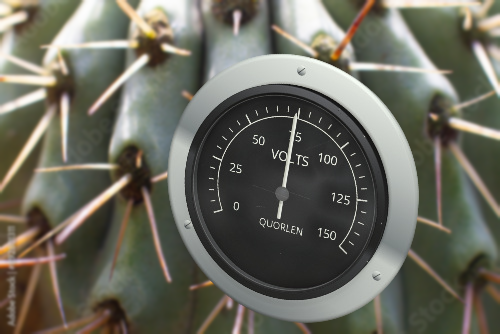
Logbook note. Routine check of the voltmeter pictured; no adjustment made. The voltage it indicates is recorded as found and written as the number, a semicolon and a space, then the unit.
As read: 75; V
